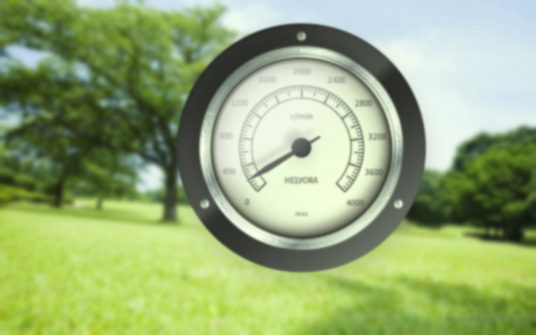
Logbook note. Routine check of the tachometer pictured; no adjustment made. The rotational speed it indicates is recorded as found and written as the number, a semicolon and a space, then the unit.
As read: 200; rpm
